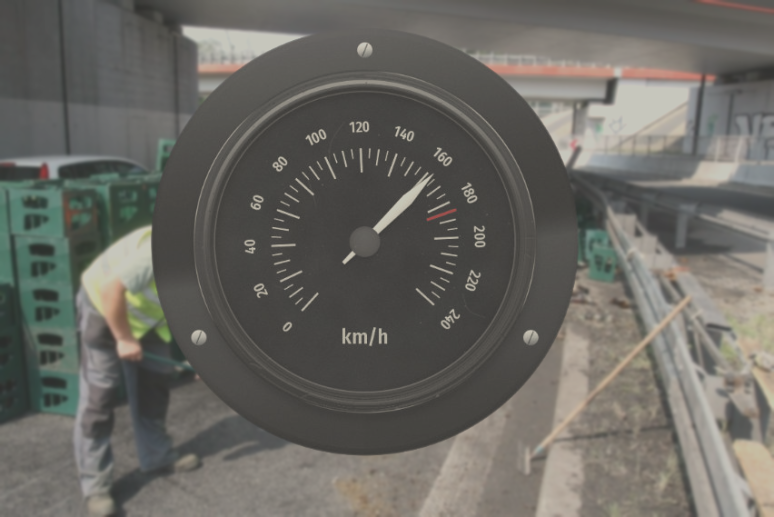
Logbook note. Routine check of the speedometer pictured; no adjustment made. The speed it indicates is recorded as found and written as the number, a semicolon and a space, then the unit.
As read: 162.5; km/h
